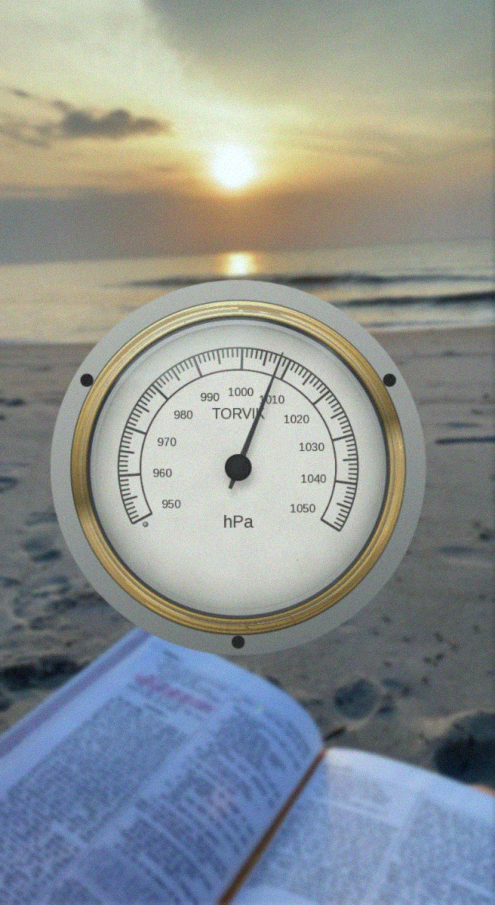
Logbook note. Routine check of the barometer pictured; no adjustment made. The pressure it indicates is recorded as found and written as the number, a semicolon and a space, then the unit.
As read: 1008; hPa
